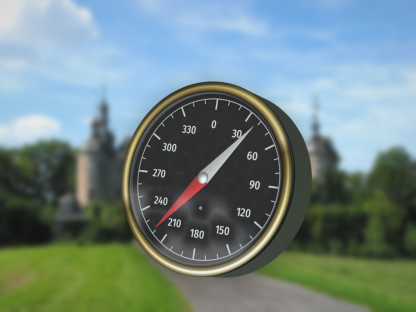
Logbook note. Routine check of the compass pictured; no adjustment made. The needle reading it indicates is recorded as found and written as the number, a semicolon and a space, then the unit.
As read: 220; °
